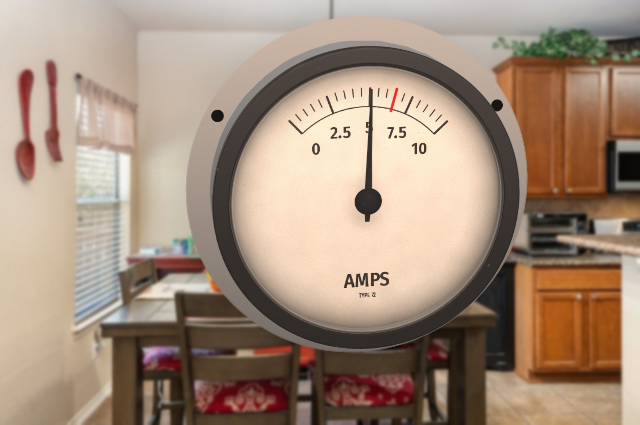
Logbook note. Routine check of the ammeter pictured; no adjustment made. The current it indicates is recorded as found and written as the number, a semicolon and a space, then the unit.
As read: 5; A
